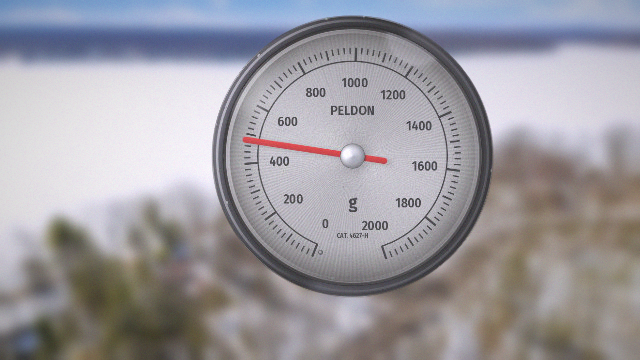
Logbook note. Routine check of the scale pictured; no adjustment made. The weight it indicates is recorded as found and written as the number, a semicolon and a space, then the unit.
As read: 480; g
